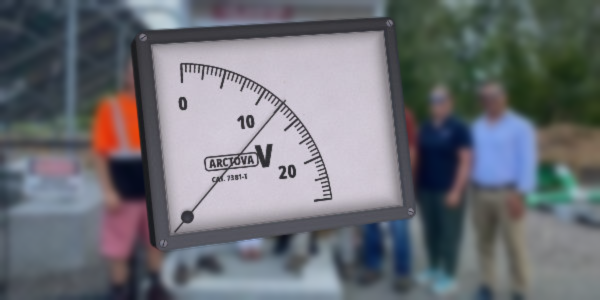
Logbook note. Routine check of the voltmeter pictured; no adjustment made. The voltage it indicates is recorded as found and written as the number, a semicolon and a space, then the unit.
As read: 12.5; V
